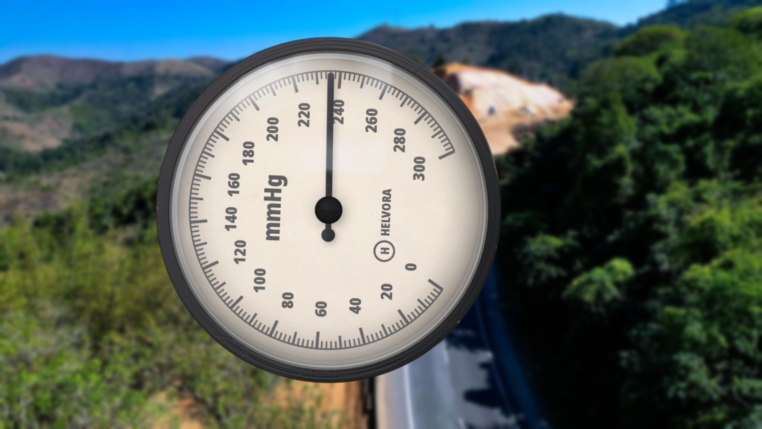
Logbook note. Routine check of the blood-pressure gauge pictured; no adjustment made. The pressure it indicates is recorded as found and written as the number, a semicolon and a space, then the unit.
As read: 236; mmHg
